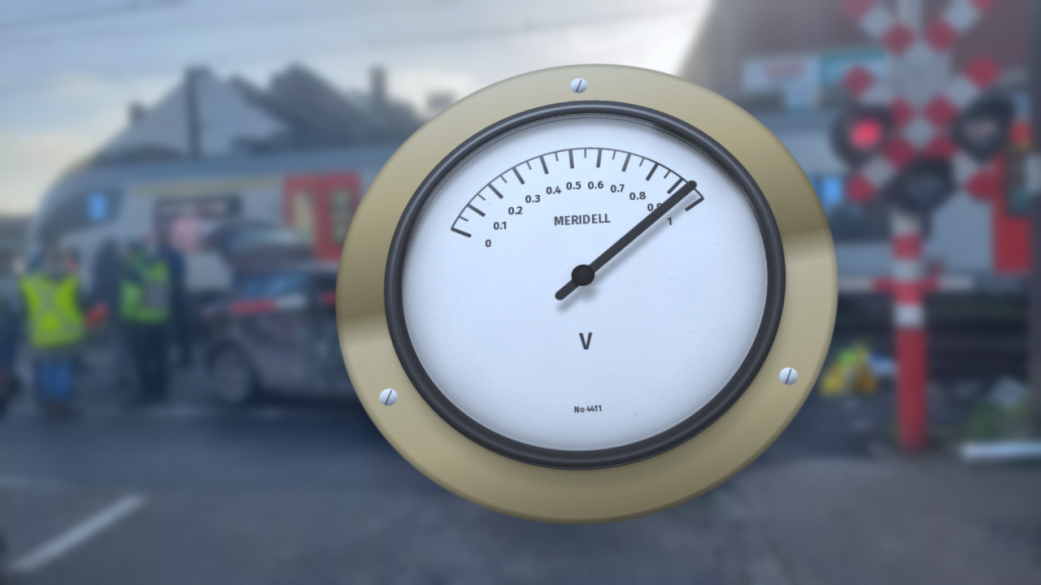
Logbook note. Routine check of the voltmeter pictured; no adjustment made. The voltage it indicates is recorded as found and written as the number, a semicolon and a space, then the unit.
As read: 0.95; V
